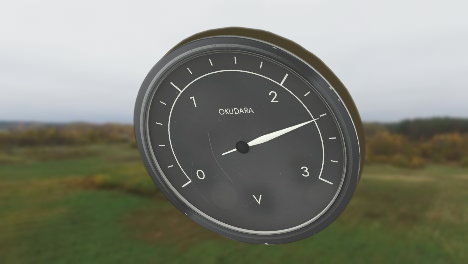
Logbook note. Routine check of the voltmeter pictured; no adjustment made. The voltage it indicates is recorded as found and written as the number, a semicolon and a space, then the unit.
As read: 2.4; V
